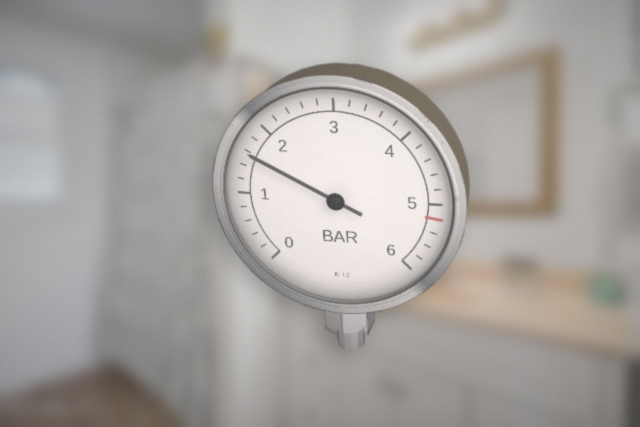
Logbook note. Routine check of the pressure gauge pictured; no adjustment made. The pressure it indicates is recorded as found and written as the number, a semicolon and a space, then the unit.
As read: 1.6; bar
